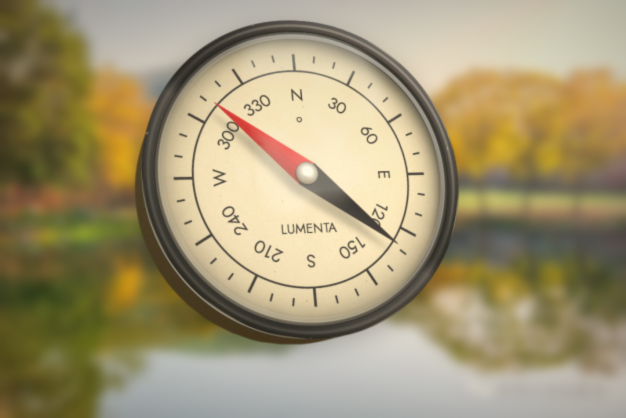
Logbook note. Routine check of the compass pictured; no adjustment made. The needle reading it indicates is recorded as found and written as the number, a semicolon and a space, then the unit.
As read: 310; °
